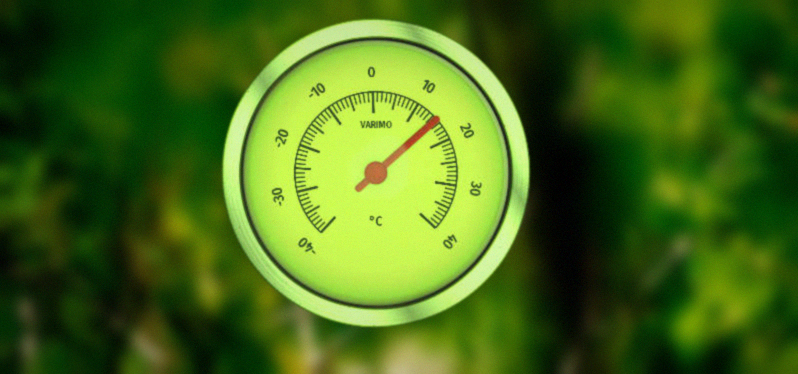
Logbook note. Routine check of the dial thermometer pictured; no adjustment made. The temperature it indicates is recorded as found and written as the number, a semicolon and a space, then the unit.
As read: 15; °C
